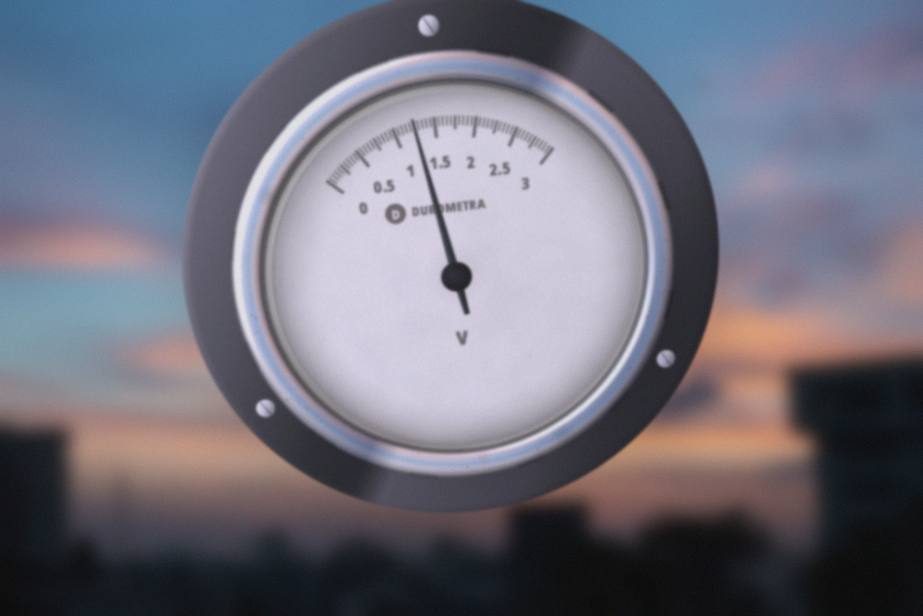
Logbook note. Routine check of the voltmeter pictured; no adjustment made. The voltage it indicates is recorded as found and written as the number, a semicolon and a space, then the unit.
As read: 1.25; V
